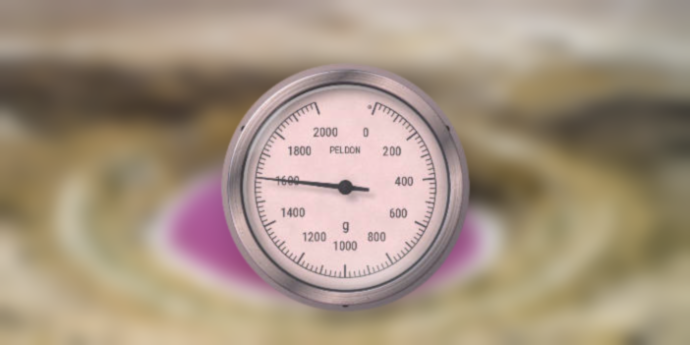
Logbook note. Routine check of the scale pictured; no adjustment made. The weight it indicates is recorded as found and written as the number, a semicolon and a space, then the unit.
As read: 1600; g
